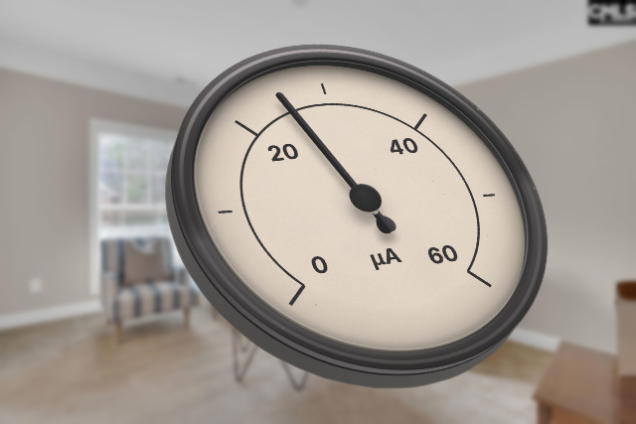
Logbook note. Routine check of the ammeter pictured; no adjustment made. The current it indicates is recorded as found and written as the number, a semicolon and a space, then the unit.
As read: 25; µA
